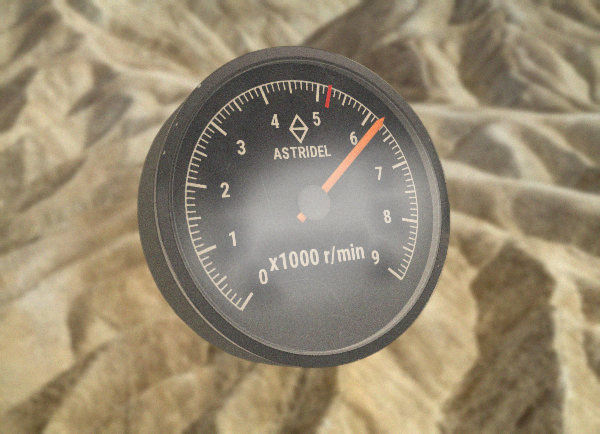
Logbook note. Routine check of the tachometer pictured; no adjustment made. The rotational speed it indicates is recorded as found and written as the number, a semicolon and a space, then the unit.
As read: 6200; rpm
